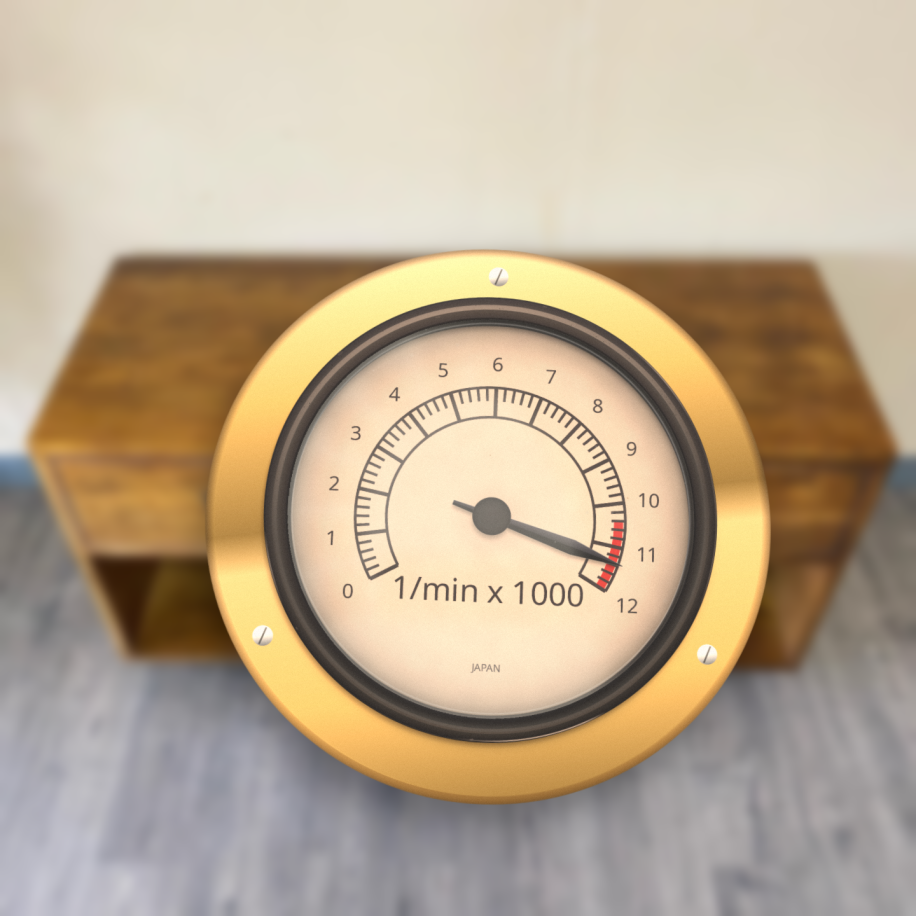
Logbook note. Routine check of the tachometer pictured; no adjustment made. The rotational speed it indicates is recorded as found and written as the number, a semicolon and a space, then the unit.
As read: 11400; rpm
